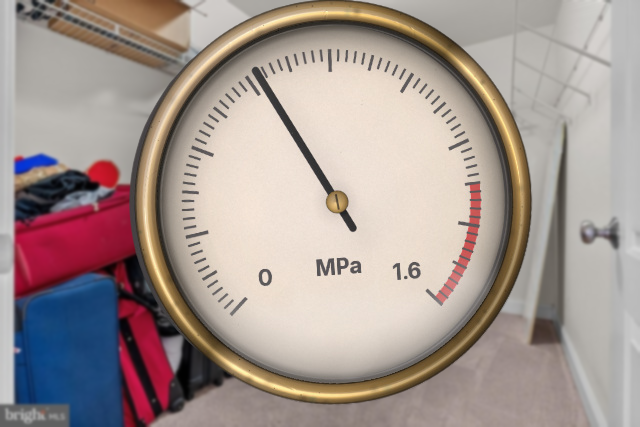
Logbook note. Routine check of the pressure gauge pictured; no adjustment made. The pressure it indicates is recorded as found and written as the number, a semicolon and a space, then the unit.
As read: 0.62; MPa
